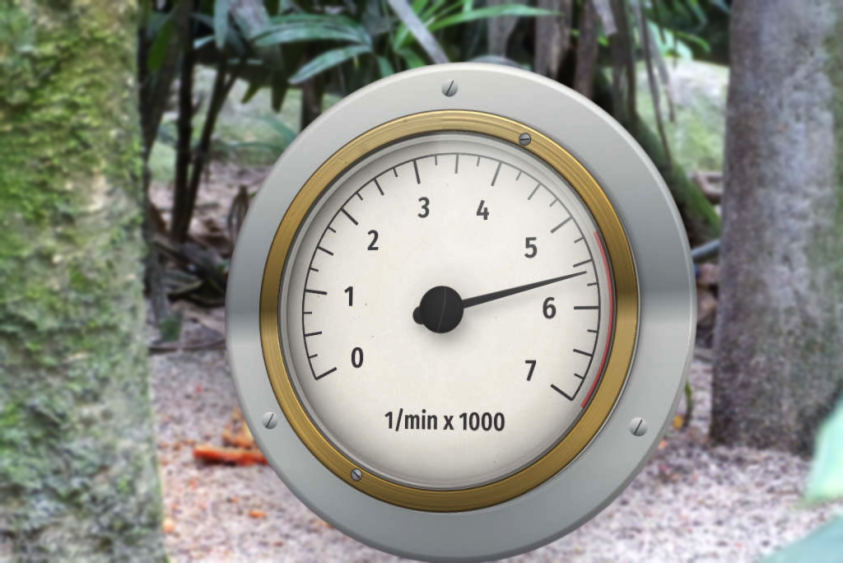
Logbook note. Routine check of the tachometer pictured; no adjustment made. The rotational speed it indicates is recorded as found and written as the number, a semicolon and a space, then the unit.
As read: 5625; rpm
